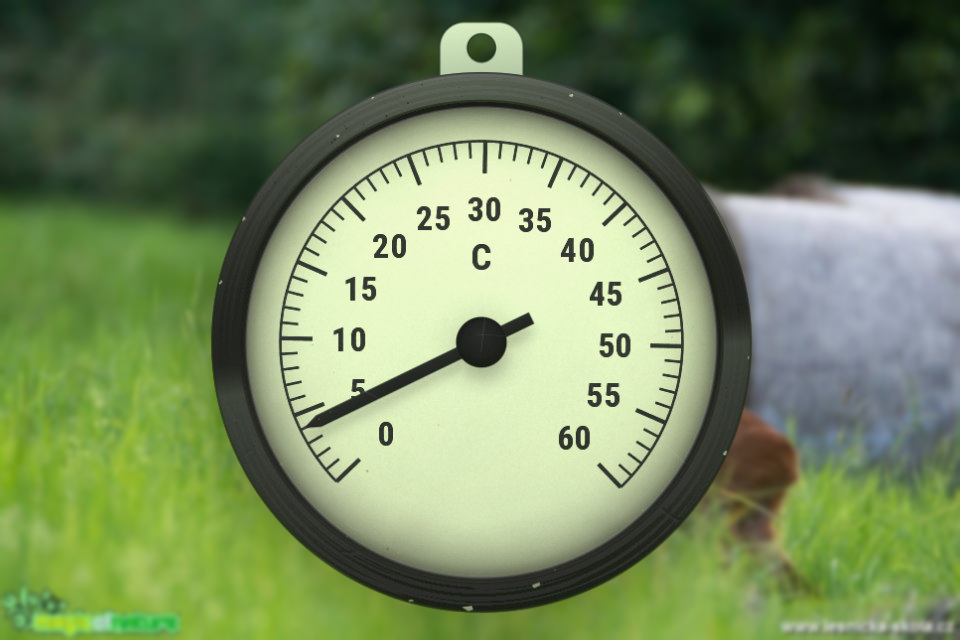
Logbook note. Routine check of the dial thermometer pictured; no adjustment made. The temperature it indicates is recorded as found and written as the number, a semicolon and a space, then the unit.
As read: 4; °C
